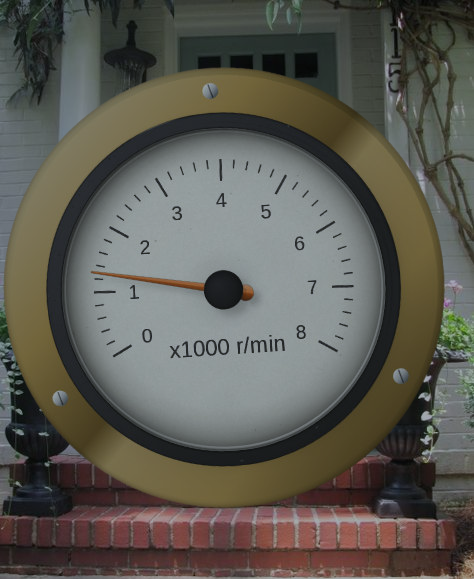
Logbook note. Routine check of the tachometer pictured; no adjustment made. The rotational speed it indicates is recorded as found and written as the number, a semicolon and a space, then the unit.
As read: 1300; rpm
